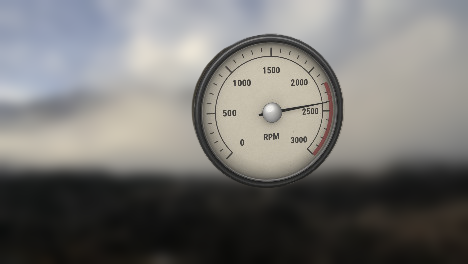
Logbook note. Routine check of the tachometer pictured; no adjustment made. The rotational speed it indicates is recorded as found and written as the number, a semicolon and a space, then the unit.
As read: 2400; rpm
